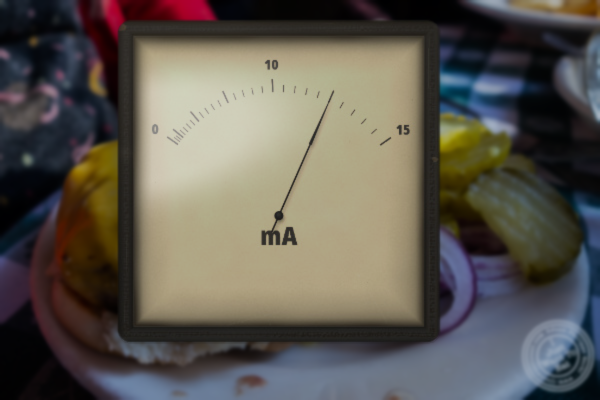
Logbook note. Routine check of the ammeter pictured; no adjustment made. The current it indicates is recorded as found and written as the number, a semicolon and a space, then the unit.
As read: 12.5; mA
